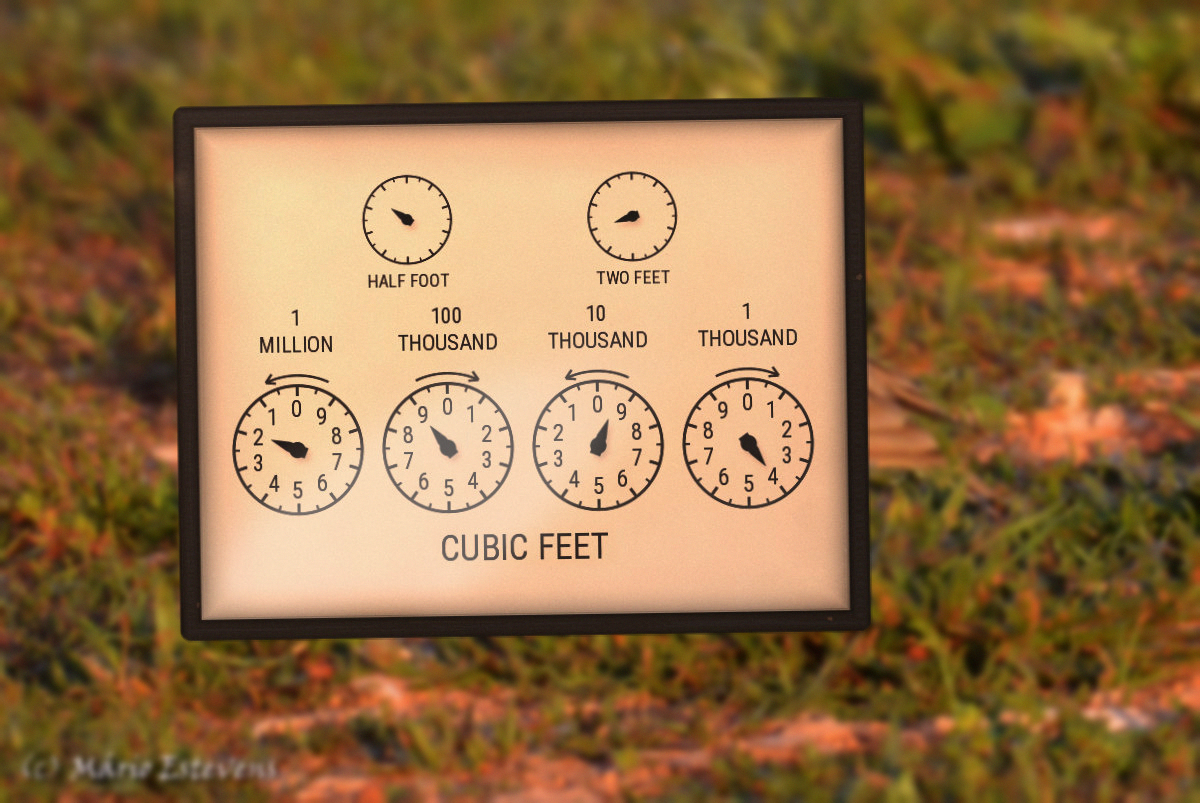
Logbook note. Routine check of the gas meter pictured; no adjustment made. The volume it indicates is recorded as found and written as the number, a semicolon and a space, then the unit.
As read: 189400; ft³
